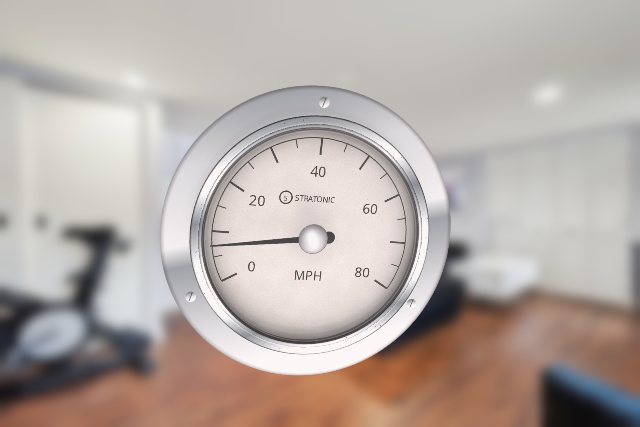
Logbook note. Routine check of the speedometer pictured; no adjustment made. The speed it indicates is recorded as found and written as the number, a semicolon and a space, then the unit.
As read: 7.5; mph
